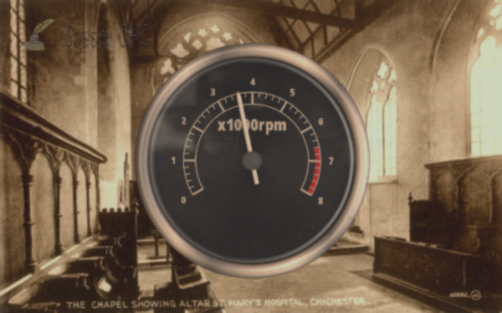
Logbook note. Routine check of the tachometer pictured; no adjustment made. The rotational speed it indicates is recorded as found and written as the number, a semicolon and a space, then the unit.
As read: 3600; rpm
